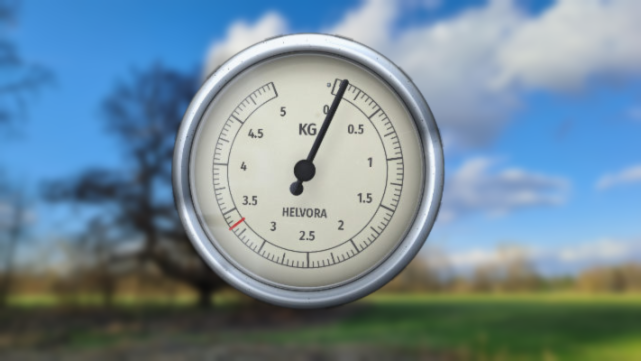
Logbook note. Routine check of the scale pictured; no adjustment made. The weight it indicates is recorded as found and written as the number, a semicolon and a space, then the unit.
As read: 0.1; kg
